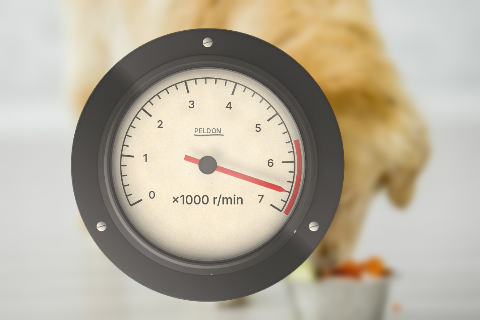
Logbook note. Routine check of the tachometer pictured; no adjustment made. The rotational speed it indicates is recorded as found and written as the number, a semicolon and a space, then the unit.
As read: 6600; rpm
